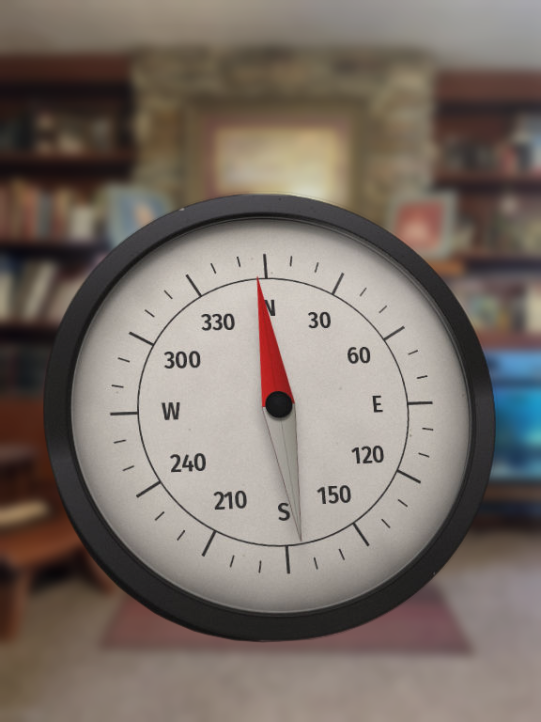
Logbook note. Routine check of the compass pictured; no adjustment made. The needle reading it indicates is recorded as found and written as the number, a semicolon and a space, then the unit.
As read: 355; °
